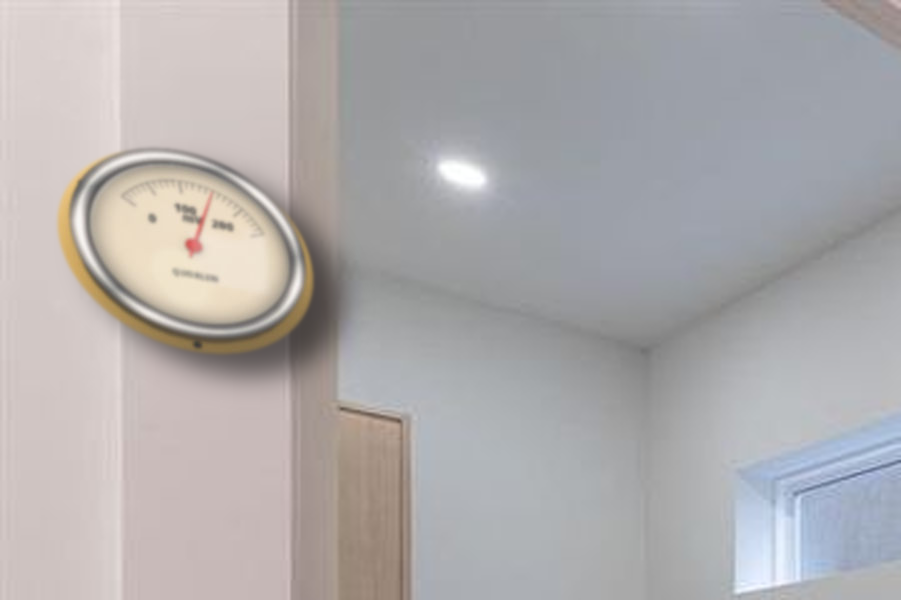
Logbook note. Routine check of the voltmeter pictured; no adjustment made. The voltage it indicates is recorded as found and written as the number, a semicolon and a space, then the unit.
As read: 150; mV
